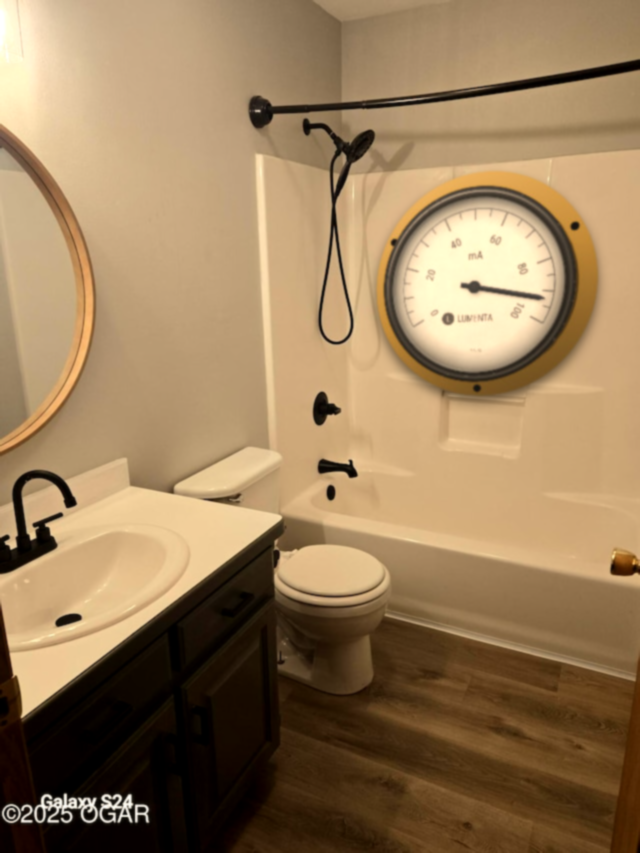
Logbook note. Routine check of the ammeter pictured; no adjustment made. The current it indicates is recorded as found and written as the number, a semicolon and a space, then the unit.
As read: 92.5; mA
